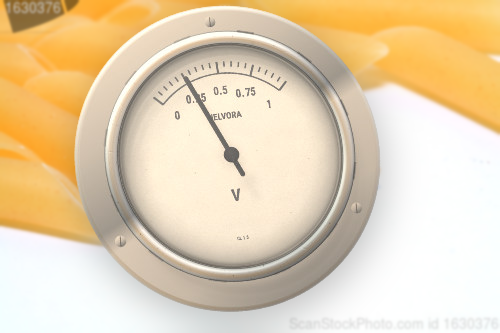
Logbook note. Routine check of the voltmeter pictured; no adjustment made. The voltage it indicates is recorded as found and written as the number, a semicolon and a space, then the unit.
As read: 0.25; V
